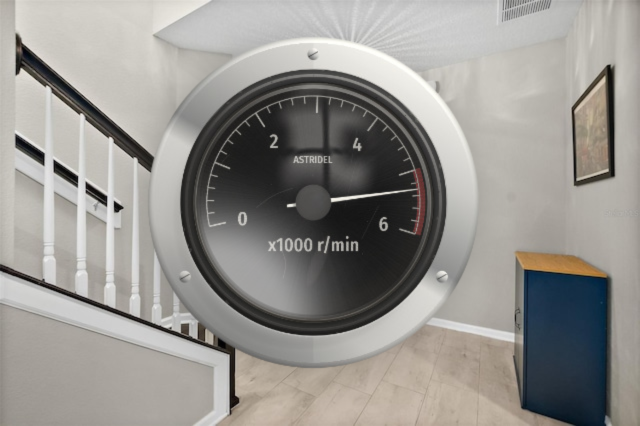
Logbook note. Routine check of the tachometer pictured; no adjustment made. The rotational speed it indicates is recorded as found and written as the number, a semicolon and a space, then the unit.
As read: 5300; rpm
